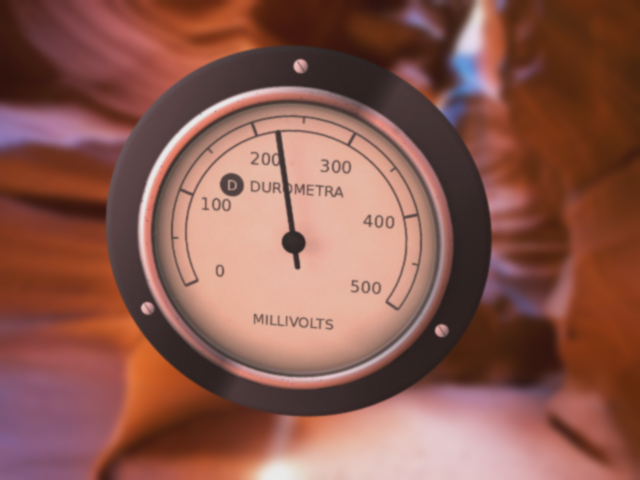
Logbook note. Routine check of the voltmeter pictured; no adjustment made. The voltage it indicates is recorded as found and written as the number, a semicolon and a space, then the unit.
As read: 225; mV
